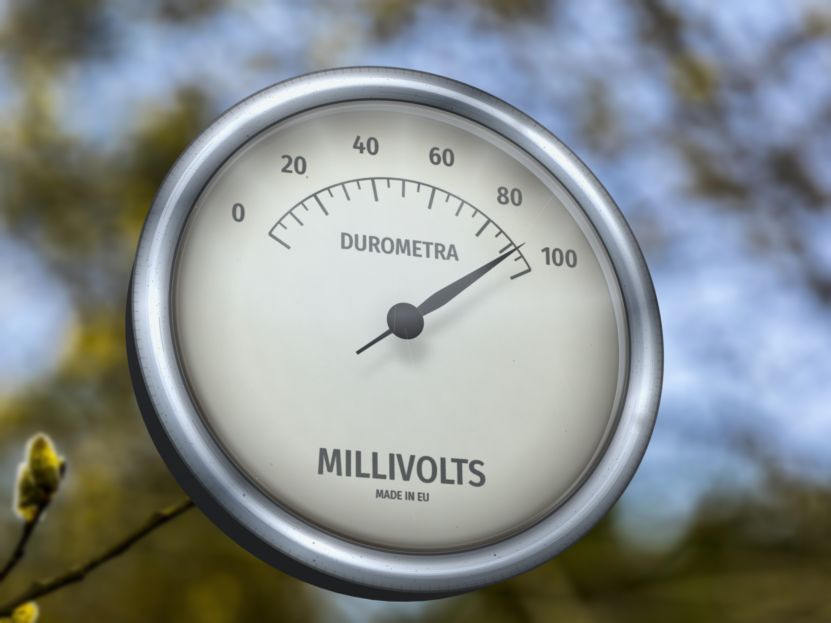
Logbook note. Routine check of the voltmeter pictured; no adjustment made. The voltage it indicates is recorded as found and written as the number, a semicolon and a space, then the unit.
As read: 92.5; mV
